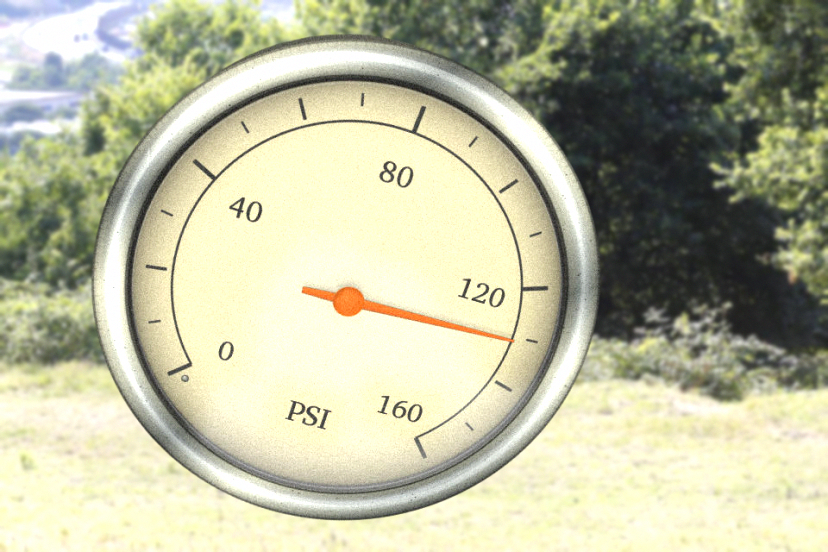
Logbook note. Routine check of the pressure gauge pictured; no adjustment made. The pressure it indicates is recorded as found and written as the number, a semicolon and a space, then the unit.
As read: 130; psi
